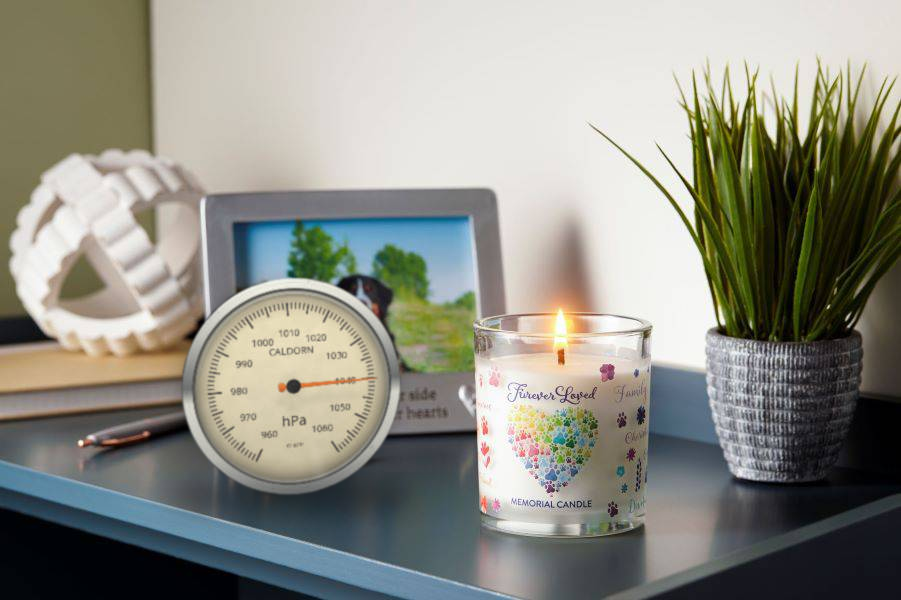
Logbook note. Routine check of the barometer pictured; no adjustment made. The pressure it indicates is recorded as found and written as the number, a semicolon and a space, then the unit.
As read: 1040; hPa
